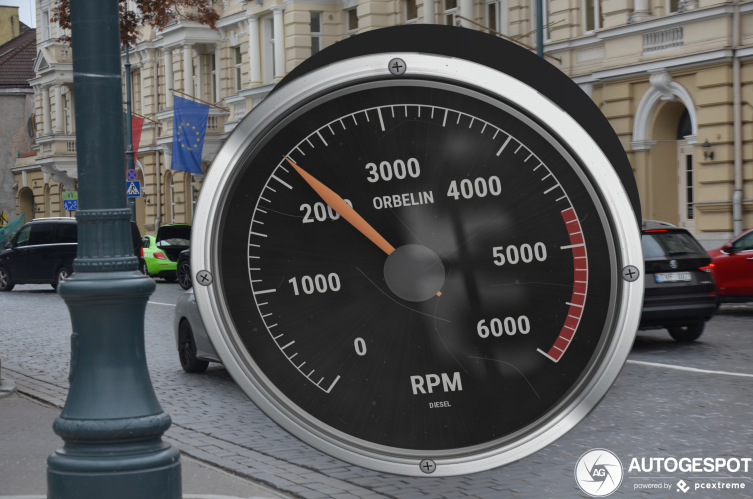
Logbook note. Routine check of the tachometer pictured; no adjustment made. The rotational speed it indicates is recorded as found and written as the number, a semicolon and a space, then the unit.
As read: 2200; rpm
